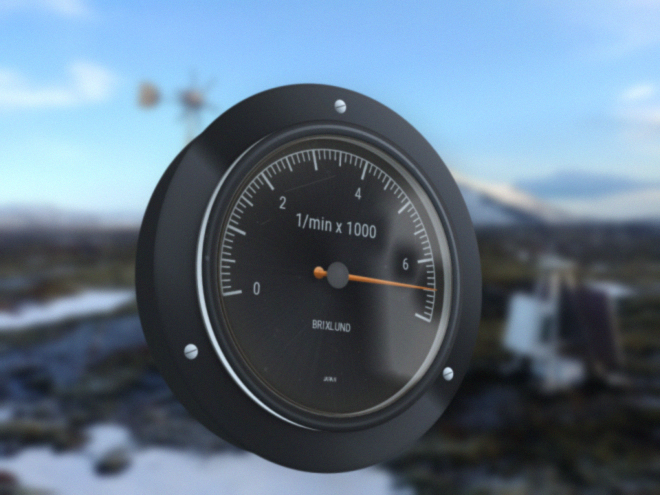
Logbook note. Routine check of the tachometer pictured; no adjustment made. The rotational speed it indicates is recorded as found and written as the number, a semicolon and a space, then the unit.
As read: 6500; rpm
